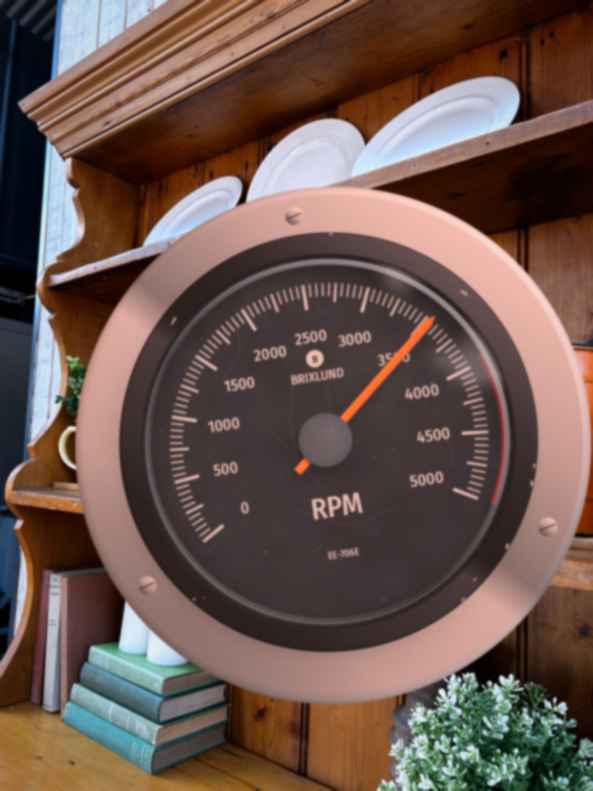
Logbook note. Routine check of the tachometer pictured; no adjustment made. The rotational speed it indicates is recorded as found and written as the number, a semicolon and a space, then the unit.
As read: 3550; rpm
